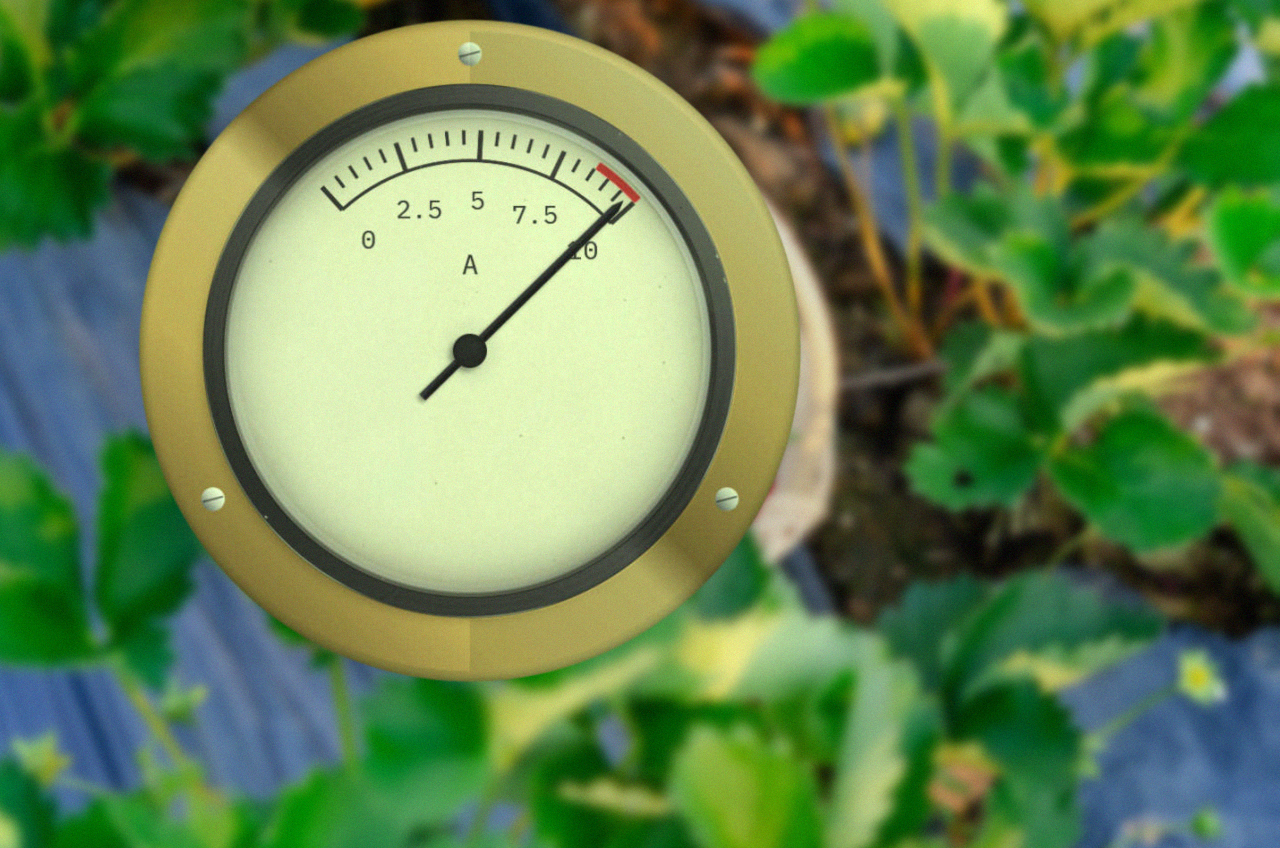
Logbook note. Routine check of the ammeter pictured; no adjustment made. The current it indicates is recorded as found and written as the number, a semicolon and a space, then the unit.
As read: 9.75; A
